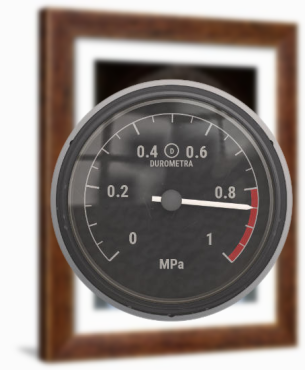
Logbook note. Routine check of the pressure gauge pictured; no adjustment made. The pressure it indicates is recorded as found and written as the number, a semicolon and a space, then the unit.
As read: 0.85; MPa
